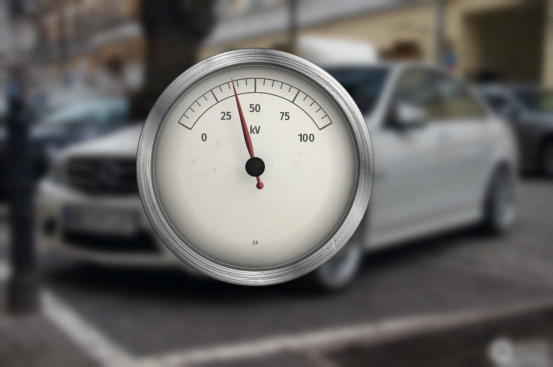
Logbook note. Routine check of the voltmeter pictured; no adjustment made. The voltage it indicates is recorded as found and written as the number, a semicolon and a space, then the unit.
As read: 37.5; kV
